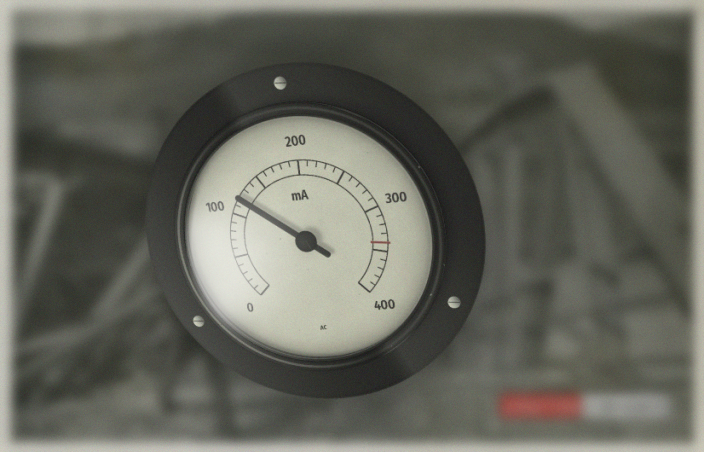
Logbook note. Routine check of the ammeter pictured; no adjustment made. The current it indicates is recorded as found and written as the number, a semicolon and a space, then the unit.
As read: 120; mA
